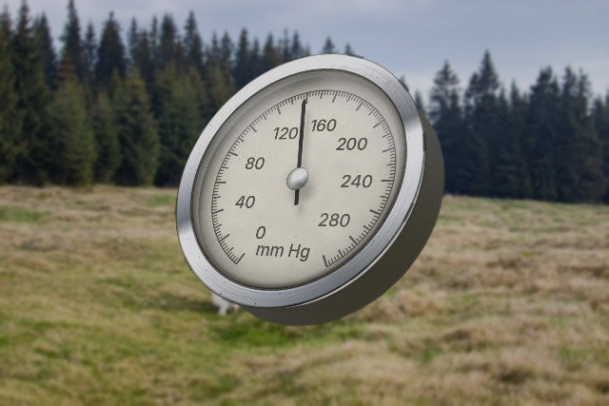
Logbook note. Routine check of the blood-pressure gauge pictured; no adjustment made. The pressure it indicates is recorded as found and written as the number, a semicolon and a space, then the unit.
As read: 140; mmHg
